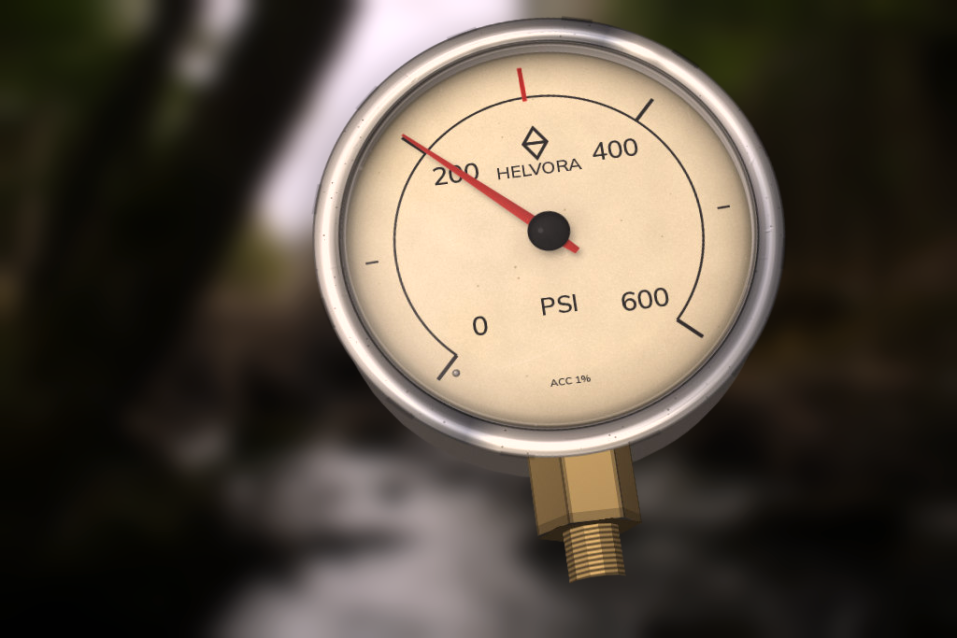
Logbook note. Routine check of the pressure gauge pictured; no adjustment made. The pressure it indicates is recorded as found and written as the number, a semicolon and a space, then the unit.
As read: 200; psi
